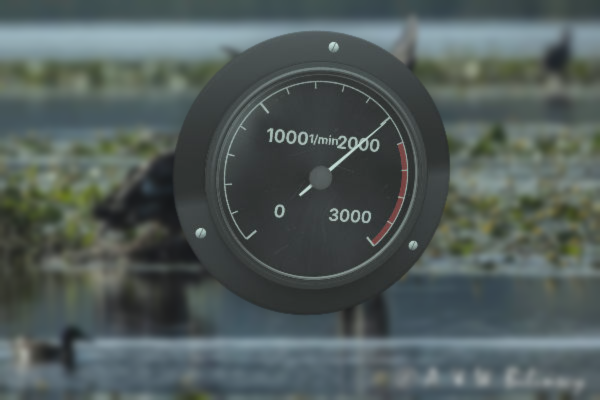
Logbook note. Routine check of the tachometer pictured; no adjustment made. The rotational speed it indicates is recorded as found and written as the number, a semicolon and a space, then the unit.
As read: 2000; rpm
